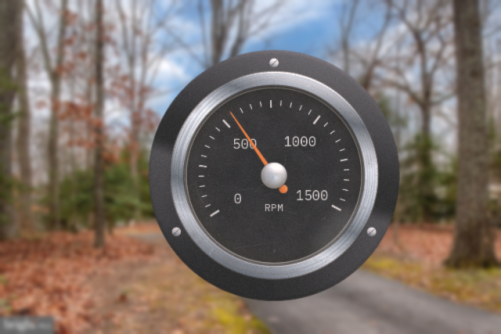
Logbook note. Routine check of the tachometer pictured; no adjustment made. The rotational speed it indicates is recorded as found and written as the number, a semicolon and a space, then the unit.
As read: 550; rpm
